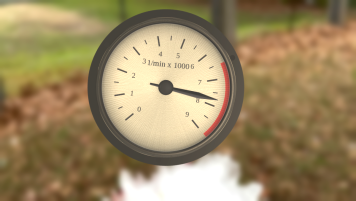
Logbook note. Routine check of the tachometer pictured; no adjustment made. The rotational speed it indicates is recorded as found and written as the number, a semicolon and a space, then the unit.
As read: 7750; rpm
